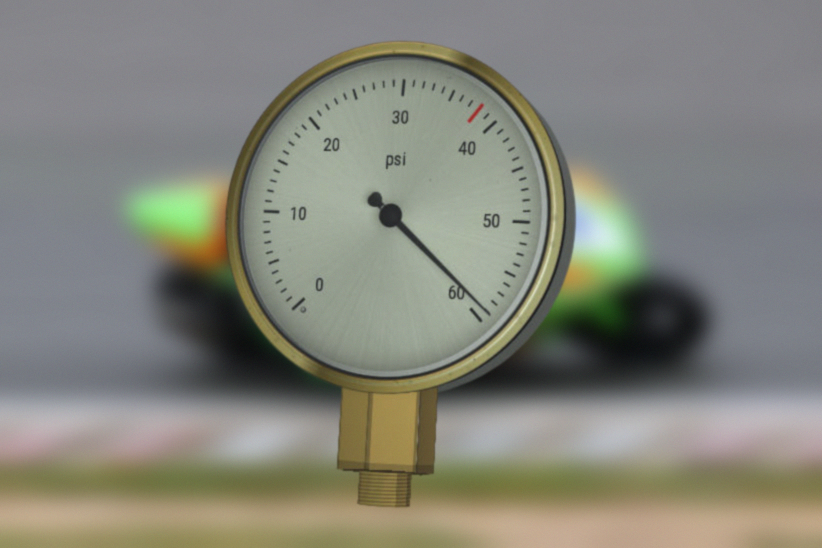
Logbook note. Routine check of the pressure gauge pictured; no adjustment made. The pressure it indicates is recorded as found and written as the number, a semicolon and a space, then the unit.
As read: 59; psi
